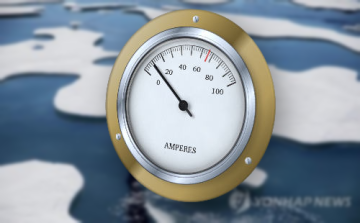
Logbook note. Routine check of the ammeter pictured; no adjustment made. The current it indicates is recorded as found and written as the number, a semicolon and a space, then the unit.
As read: 10; A
